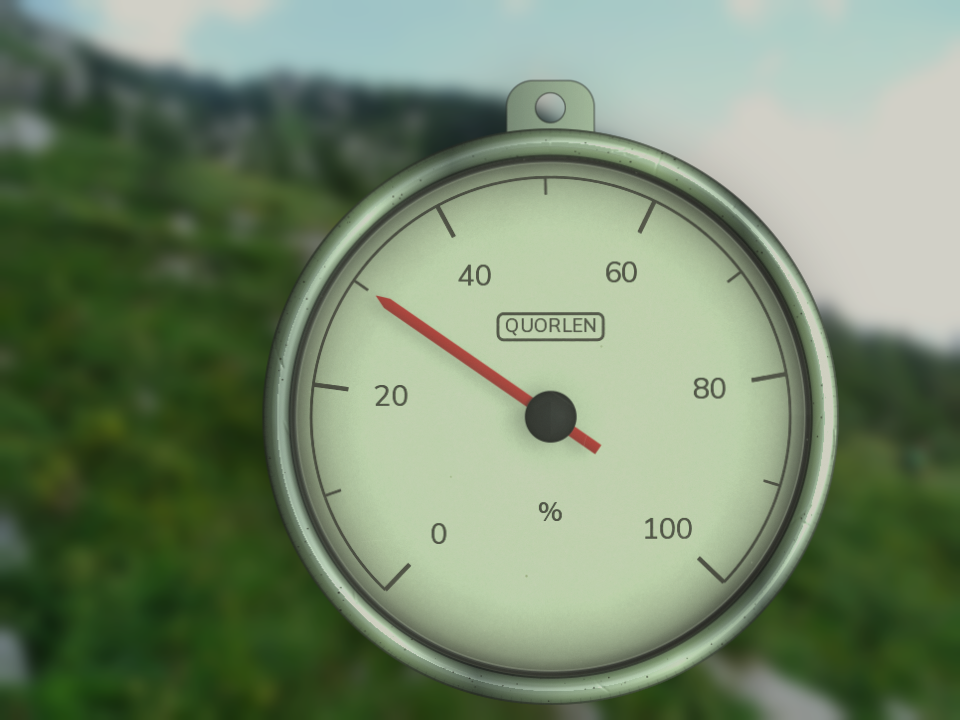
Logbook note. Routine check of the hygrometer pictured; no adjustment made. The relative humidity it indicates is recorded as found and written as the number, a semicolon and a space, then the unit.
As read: 30; %
